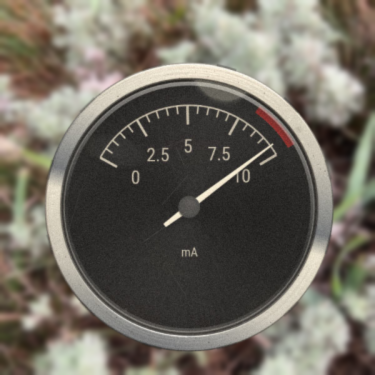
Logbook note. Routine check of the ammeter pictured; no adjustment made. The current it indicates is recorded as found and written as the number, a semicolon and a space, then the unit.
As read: 9.5; mA
